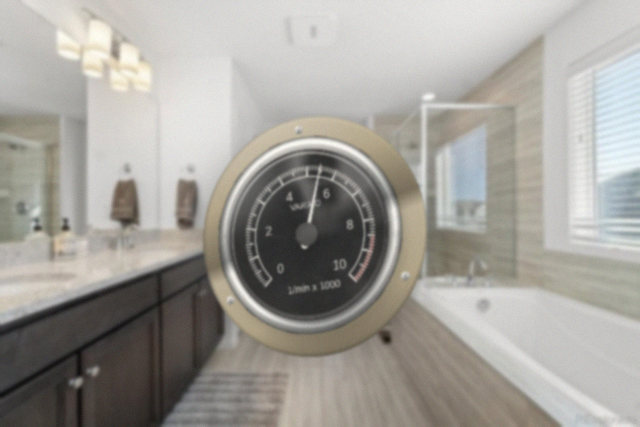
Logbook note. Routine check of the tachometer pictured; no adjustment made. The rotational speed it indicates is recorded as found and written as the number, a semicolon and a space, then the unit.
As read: 5500; rpm
